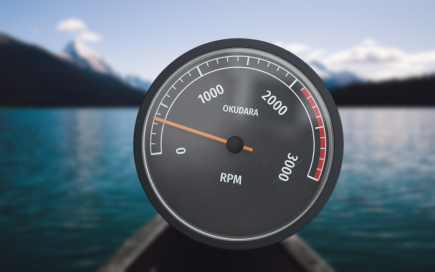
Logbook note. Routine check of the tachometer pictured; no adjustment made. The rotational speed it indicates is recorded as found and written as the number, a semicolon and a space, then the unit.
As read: 350; rpm
